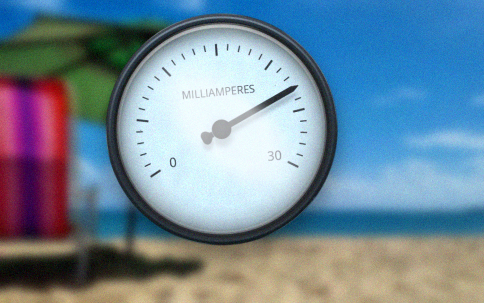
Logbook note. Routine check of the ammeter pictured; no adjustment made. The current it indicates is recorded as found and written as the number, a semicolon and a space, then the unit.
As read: 23; mA
